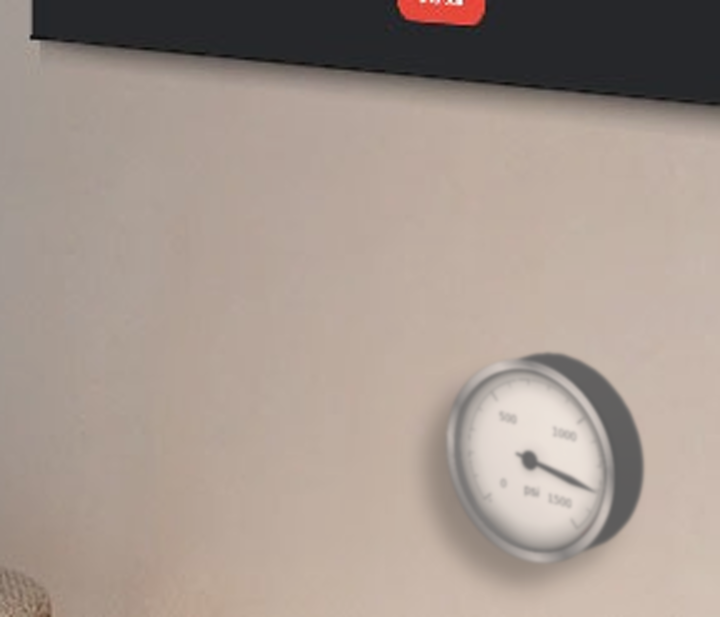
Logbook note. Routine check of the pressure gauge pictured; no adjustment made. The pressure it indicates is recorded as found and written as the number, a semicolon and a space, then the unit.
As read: 1300; psi
